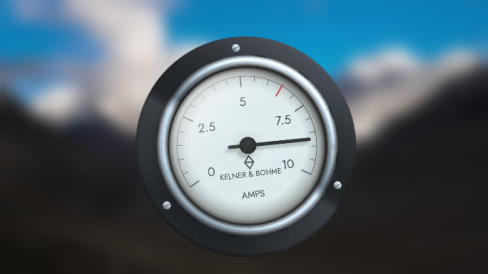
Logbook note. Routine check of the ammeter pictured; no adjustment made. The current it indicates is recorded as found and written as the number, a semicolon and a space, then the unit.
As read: 8.75; A
